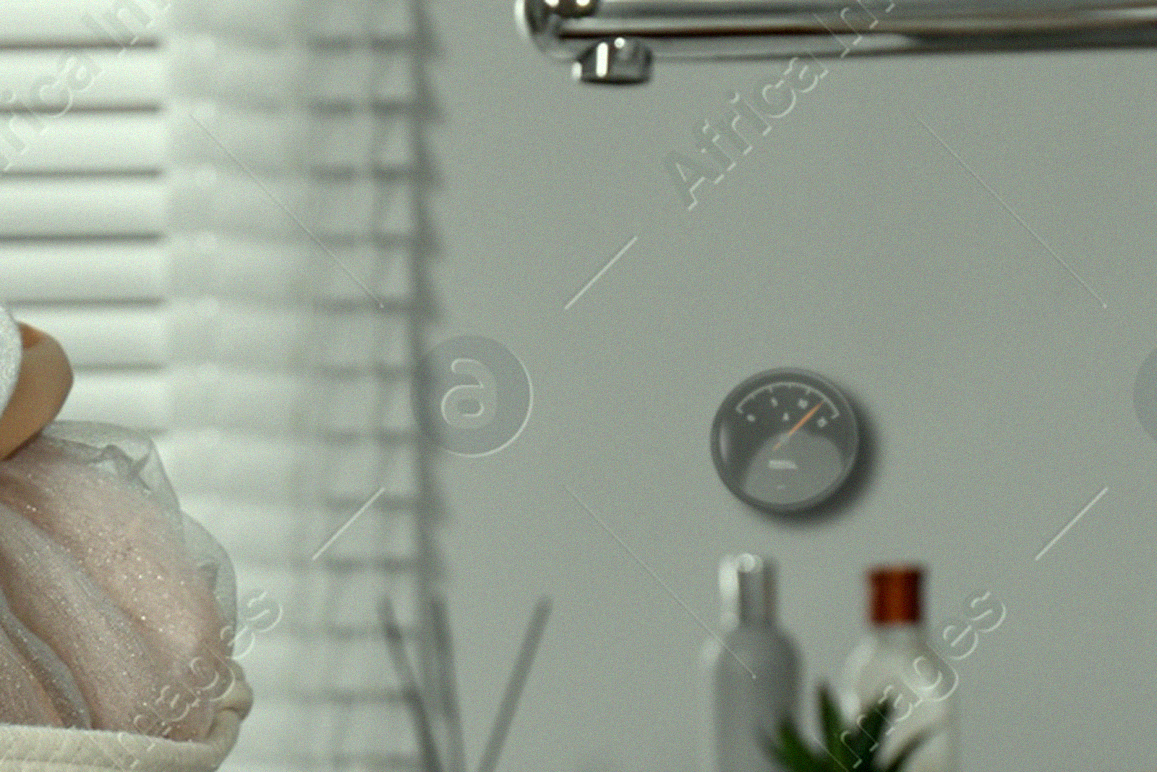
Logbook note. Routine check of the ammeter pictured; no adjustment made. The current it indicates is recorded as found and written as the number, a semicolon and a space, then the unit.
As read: 12.5; A
